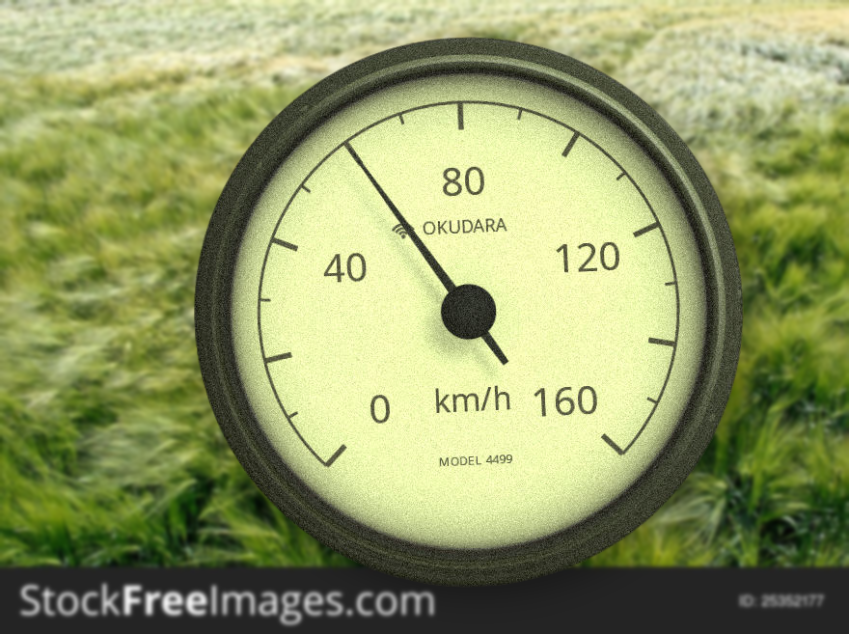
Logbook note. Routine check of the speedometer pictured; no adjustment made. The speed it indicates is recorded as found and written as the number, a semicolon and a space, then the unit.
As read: 60; km/h
